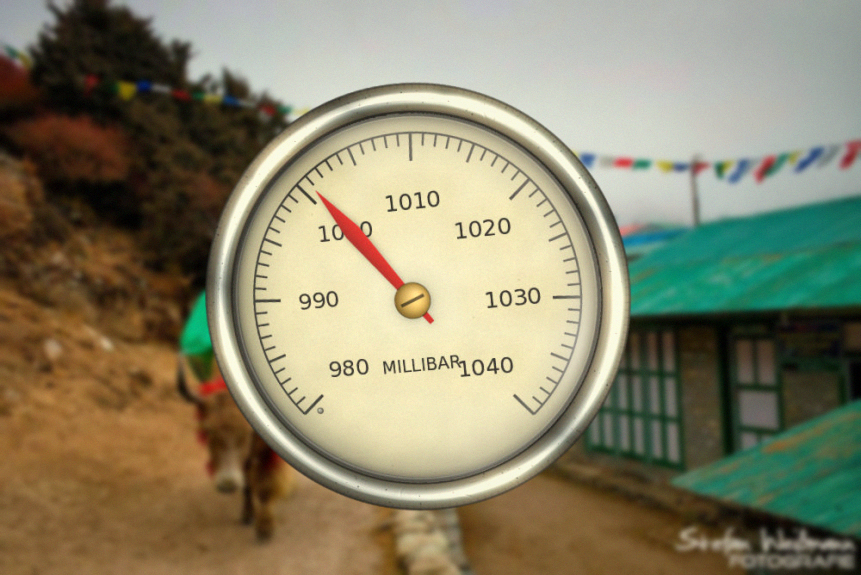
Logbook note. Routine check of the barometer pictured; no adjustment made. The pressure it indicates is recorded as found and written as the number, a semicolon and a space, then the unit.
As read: 1001; mbar
